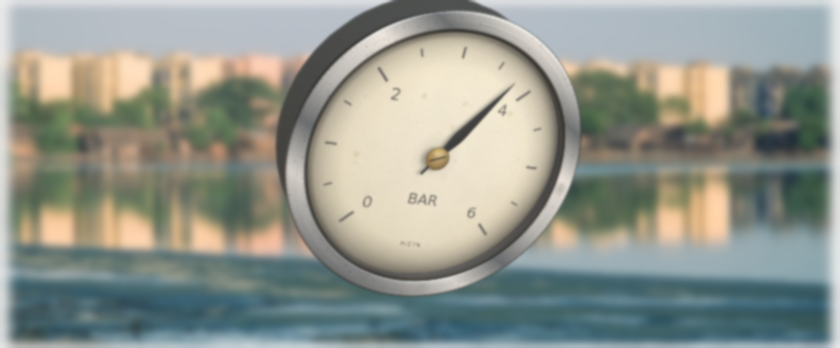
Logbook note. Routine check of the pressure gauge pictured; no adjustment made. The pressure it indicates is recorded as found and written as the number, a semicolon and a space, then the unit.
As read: 3.75; bar
